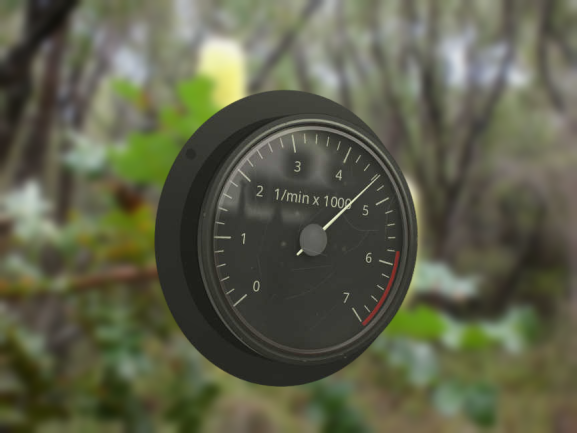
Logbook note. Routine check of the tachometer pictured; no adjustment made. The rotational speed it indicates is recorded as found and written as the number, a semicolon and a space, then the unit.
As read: 4600; rpm
